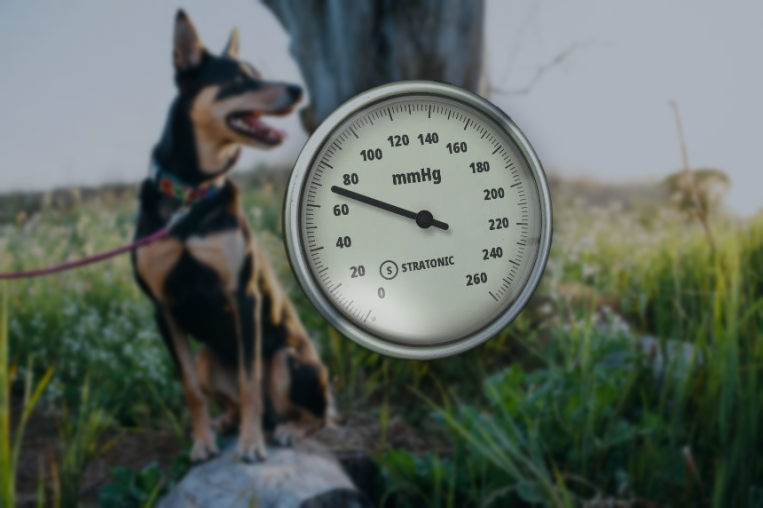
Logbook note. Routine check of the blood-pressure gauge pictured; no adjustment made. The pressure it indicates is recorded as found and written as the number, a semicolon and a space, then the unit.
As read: 70; mmHg
